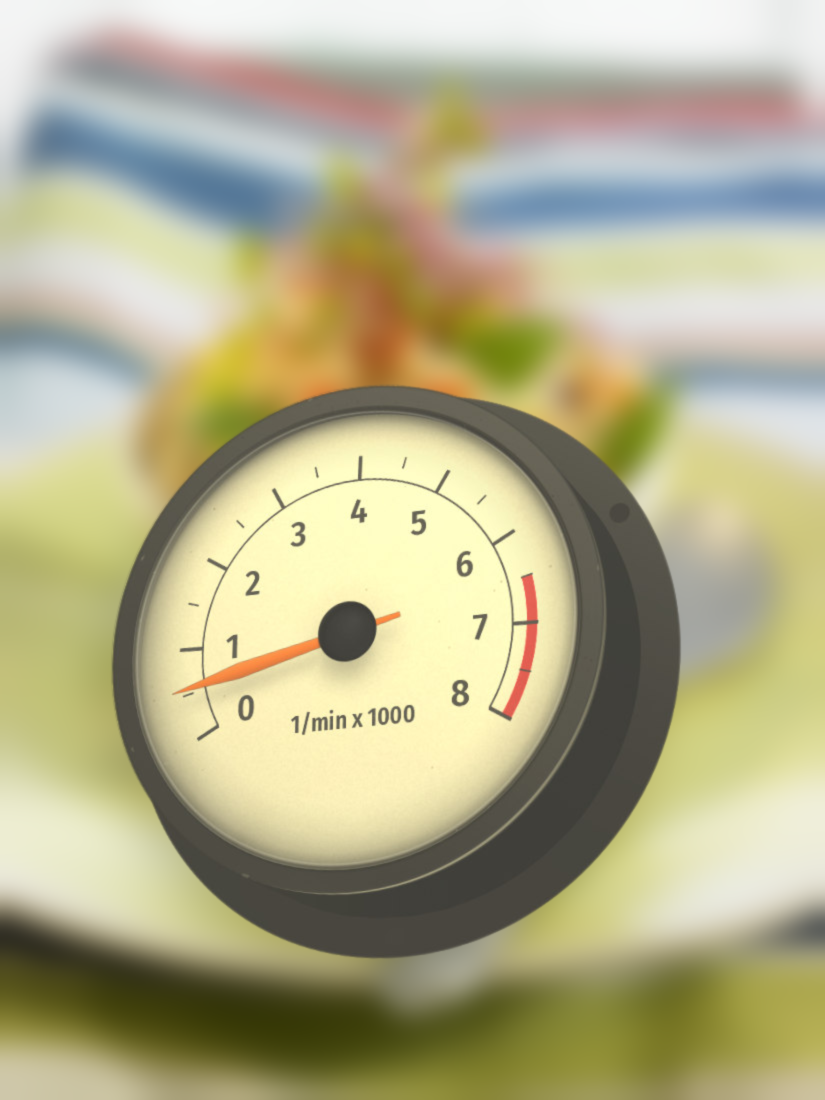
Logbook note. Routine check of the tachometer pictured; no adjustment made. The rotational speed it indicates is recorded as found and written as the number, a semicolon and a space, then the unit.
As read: 500; rpm
